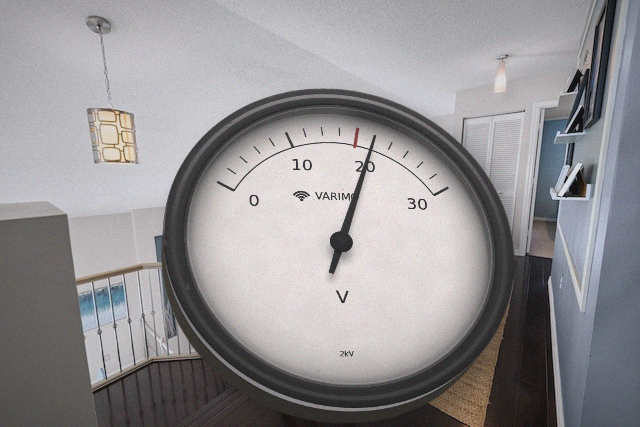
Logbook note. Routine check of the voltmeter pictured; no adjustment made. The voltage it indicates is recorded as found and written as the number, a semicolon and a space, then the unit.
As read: 20; V
